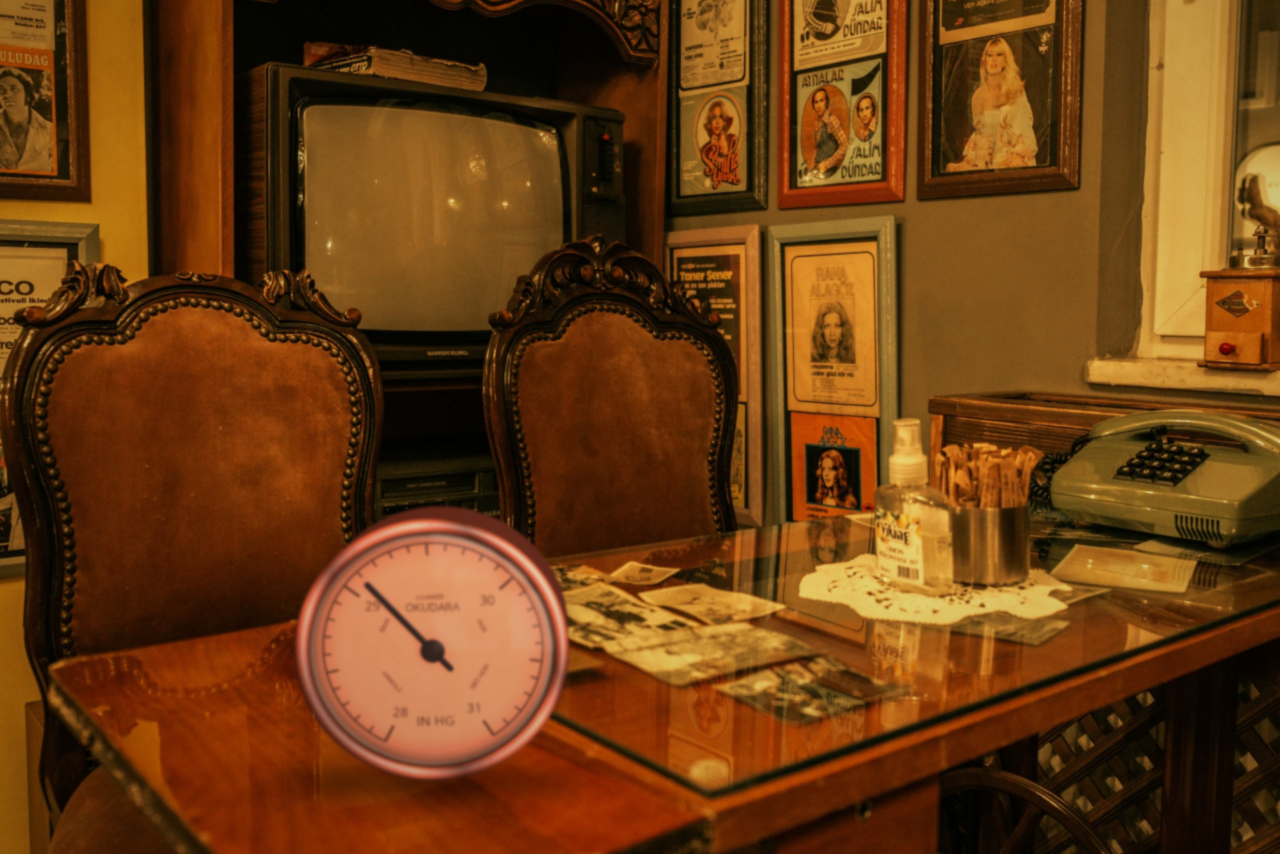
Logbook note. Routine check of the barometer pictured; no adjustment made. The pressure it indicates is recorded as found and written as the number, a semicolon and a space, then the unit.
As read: 29.1; inHg
